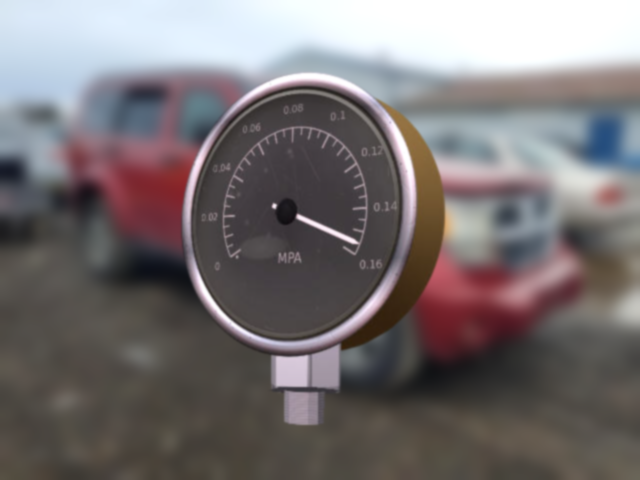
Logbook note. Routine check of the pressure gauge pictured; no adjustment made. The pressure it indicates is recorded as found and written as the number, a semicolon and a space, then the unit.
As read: 0.155; MPa
